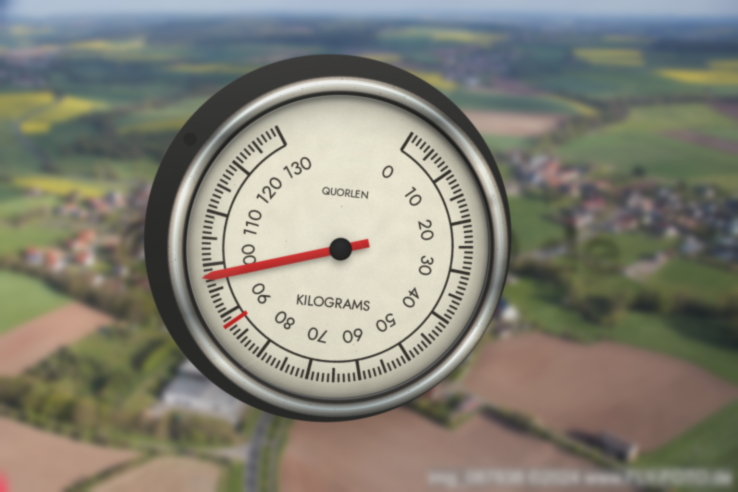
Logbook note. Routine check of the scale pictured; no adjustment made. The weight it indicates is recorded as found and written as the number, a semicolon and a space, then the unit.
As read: 98; kg
